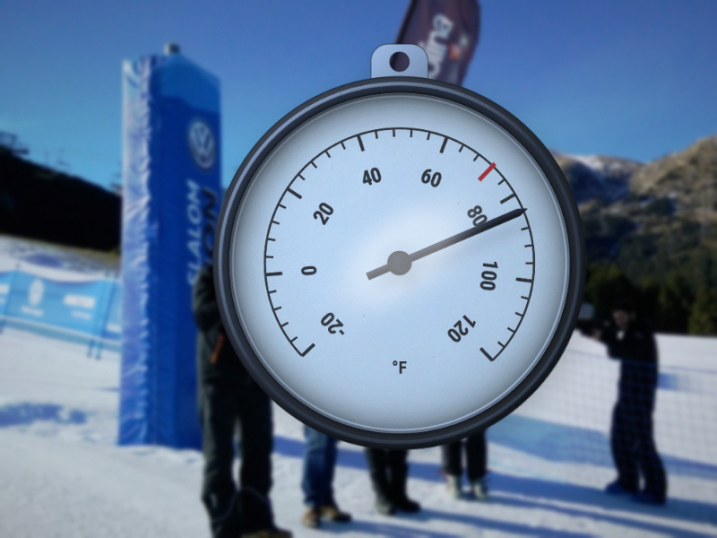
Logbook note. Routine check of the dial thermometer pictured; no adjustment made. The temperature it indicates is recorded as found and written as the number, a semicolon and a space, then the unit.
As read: 84; °F
